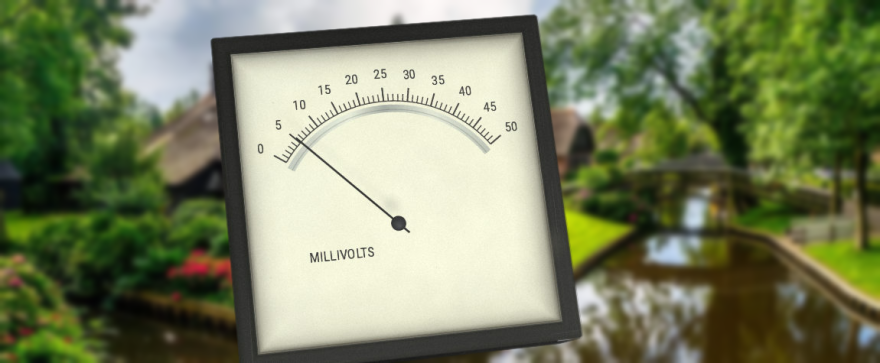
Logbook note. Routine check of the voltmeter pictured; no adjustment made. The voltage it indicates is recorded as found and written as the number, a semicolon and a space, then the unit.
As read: 5; mV
